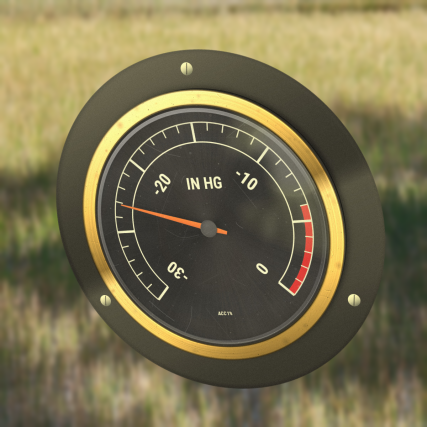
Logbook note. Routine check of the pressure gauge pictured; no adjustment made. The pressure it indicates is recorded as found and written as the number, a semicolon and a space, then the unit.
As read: -23; inHg
